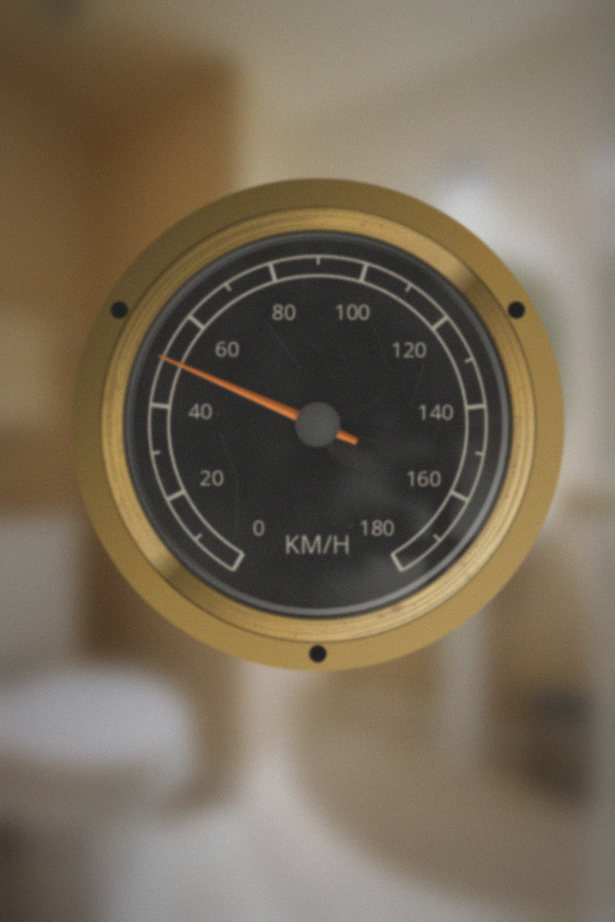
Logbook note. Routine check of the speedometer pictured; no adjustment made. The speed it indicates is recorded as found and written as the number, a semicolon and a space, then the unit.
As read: 50; km/h
